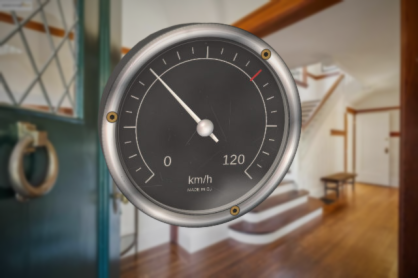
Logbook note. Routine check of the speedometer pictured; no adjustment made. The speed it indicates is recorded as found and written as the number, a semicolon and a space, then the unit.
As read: 40; km/h
